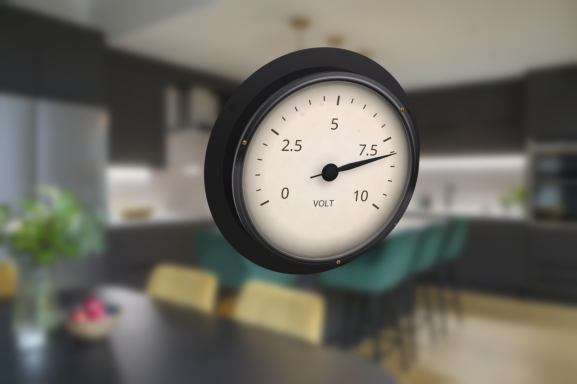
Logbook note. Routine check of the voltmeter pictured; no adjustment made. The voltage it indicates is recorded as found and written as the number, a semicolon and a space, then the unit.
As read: 8; V
